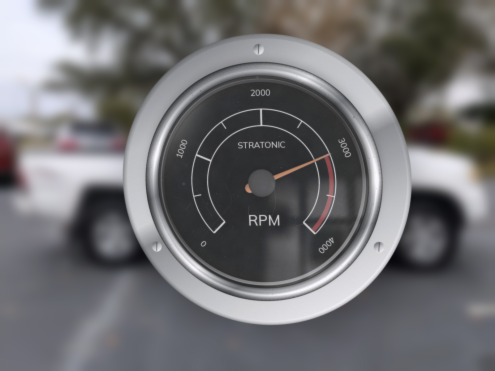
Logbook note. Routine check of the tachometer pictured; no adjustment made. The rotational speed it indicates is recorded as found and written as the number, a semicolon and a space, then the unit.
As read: 3000; rpm
